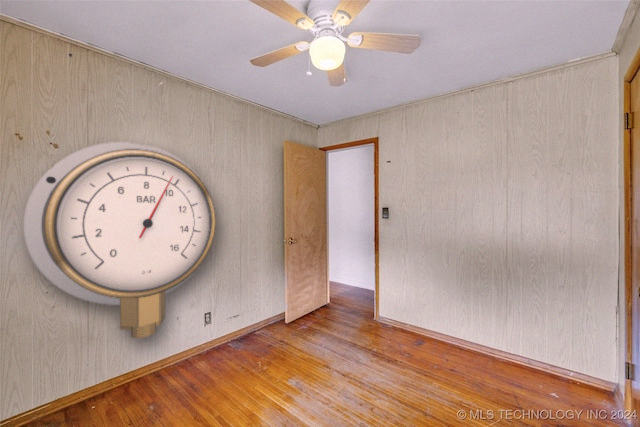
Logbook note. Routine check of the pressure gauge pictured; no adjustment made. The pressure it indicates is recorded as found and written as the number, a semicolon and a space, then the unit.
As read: 9.5; bar
